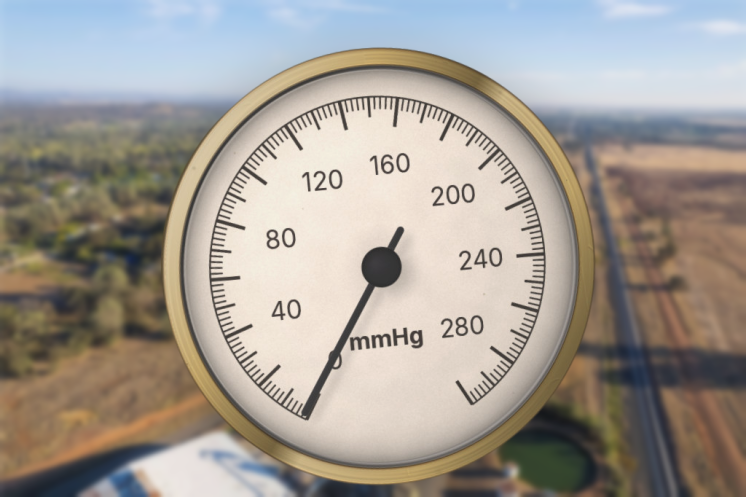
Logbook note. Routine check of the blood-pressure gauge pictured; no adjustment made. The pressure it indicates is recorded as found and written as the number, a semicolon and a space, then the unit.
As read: 2; mmHg
